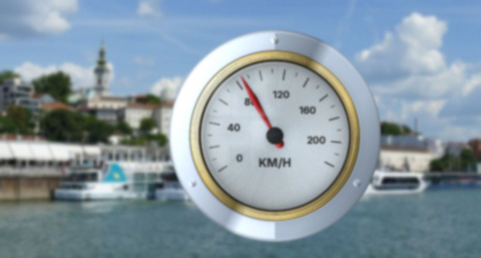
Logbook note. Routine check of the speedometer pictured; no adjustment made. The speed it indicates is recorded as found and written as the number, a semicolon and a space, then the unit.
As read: 85; km/h
